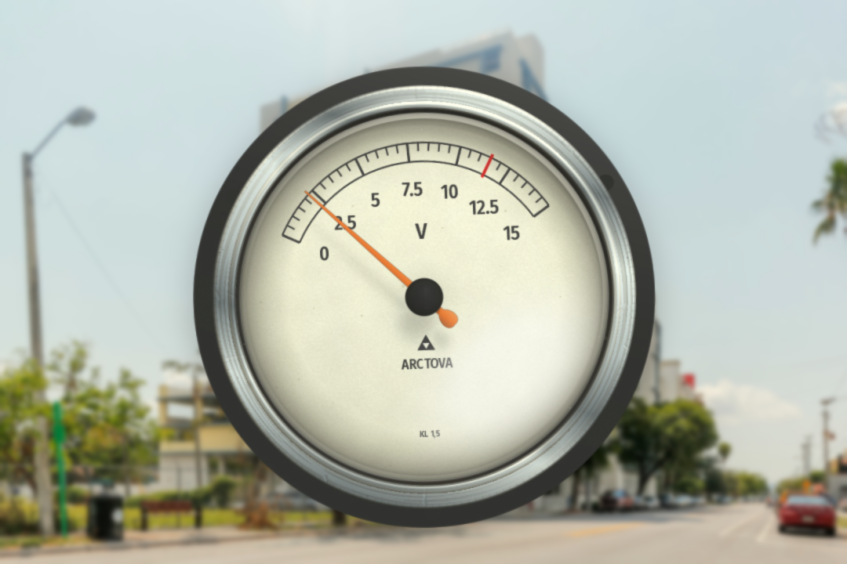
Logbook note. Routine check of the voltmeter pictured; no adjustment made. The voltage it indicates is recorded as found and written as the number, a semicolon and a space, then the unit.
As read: 2.25; V
